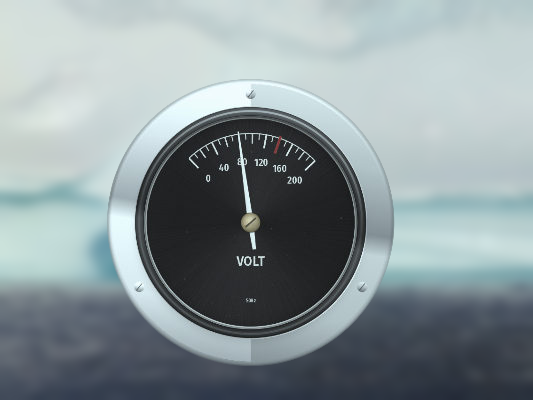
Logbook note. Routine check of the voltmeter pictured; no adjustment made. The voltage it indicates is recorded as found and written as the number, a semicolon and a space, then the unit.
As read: 80; V
